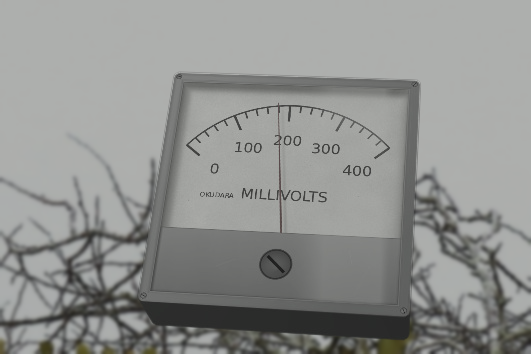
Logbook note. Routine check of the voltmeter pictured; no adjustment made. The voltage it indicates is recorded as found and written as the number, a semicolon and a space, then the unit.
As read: 180; mV
